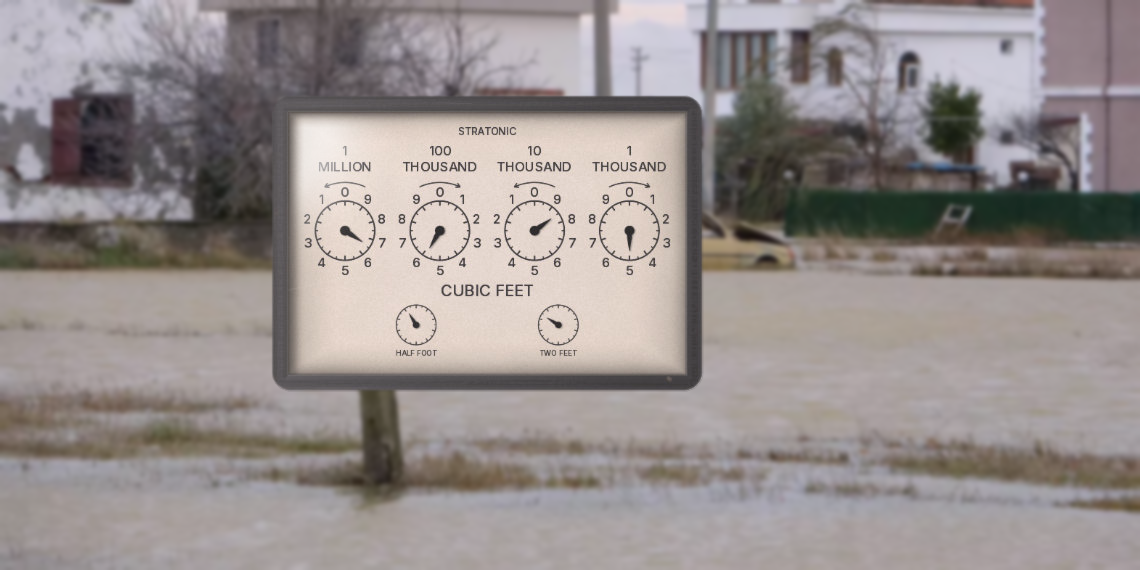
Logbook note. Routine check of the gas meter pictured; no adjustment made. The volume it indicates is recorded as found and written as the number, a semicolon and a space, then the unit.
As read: 658500; ft³
